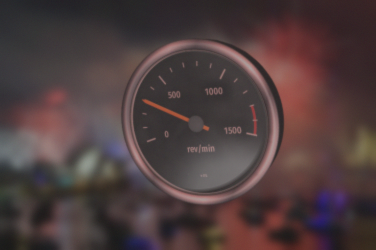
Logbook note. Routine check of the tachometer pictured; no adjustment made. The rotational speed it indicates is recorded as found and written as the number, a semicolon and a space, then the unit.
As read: 300; rpm
